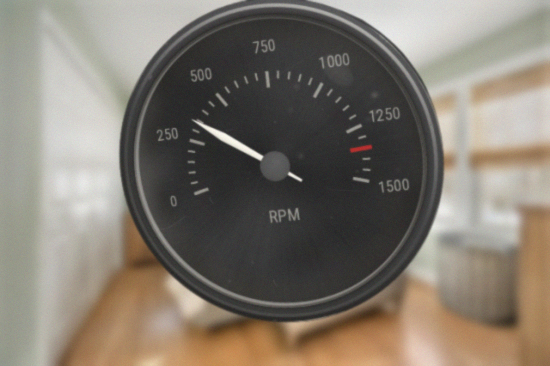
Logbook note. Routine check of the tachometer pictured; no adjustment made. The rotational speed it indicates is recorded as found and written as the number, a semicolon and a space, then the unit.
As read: 350; rpm
